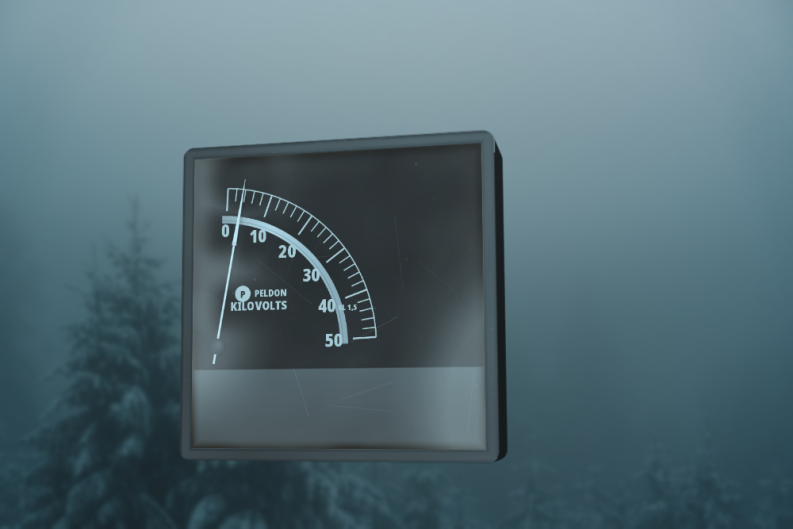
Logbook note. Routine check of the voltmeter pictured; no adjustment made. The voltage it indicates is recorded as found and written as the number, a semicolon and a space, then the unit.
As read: 4; kV
